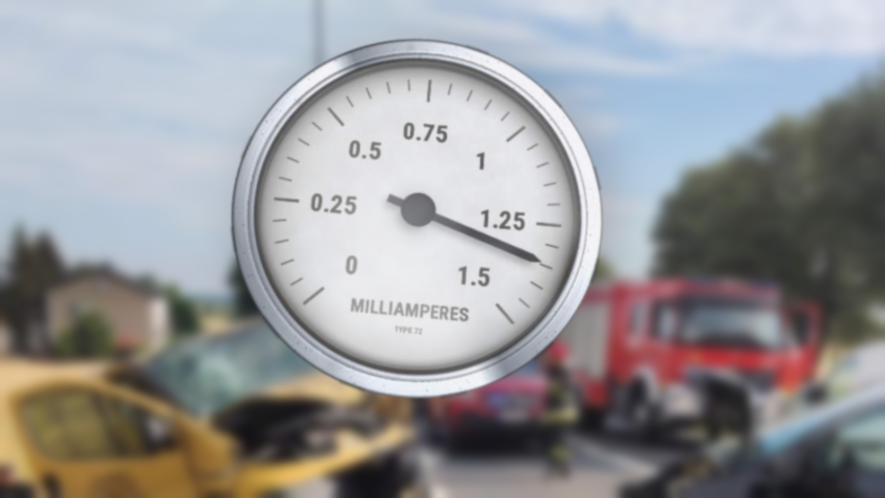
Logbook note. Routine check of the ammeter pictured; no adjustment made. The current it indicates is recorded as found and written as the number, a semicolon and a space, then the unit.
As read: 1.35; mA
